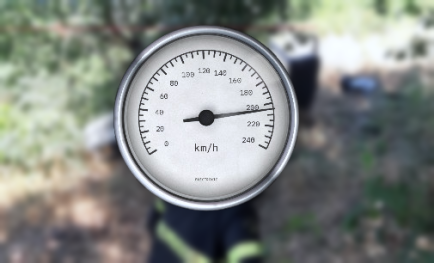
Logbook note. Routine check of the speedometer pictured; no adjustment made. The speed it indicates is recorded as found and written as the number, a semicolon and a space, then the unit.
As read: 205; km/h
